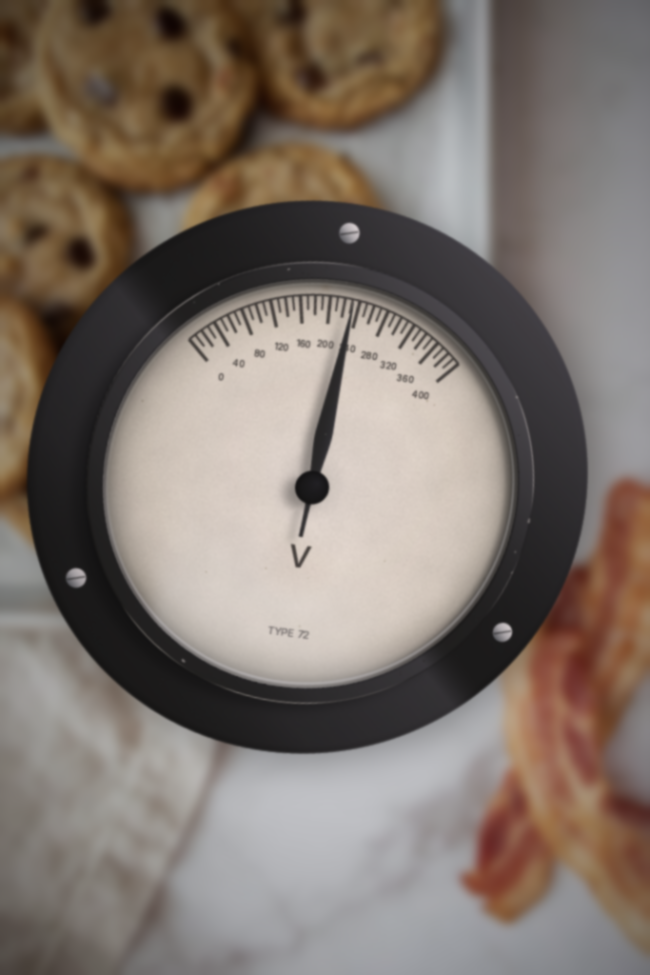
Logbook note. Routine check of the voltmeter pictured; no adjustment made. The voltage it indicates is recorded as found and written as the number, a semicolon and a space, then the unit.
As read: 230; V
